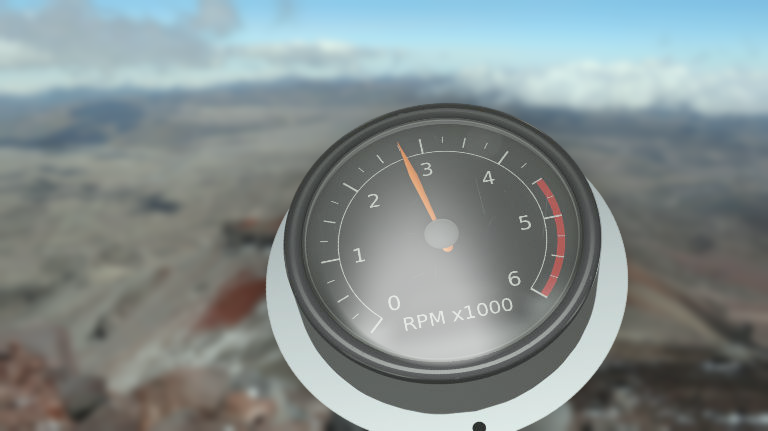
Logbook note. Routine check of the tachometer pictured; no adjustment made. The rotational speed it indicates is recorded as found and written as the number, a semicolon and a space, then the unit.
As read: 2750; rpm
